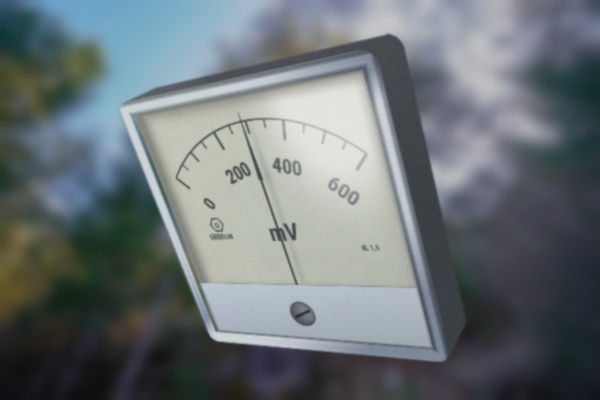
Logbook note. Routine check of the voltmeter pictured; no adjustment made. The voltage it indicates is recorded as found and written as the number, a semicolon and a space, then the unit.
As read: 300; mV
